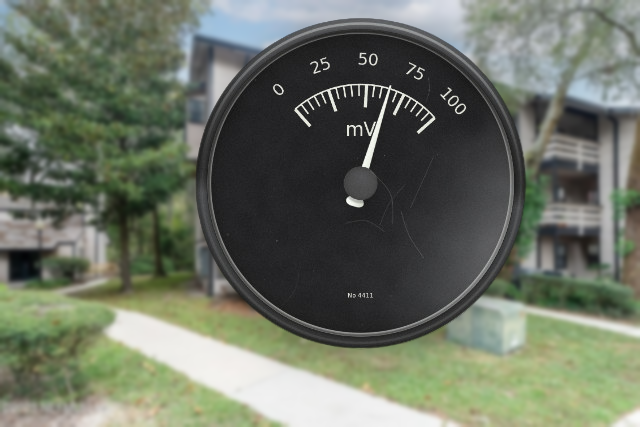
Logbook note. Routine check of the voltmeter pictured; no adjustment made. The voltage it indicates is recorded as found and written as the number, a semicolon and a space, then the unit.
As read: 65; mV
